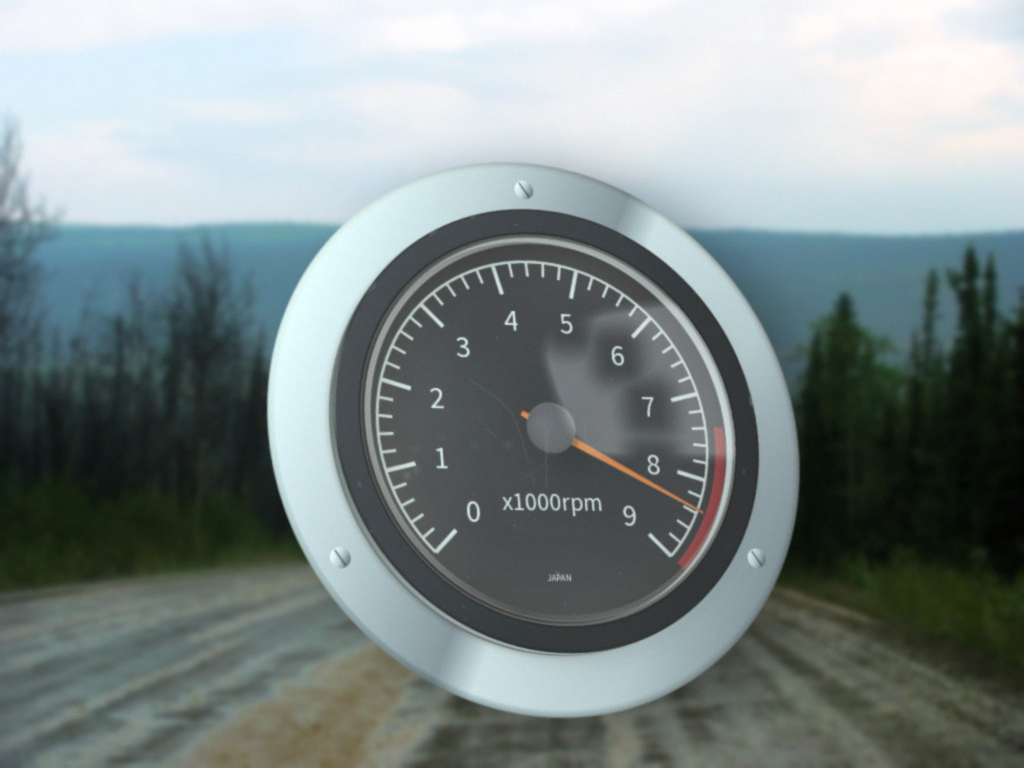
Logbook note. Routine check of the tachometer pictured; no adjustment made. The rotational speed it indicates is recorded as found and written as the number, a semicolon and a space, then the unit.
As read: 8400; rpm
